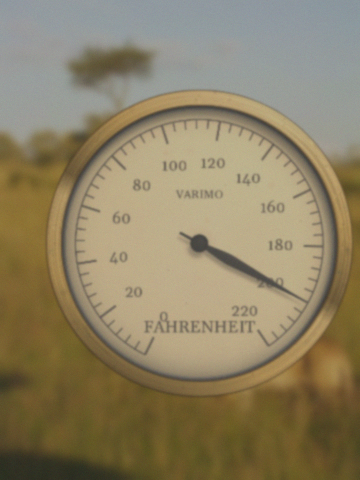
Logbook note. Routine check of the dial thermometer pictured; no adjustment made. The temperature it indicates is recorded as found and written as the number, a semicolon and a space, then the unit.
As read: 200; °F
